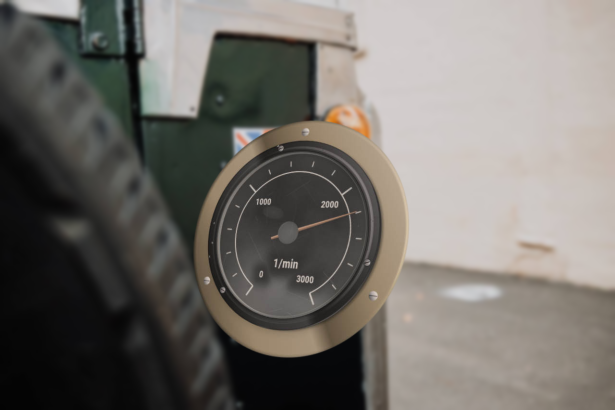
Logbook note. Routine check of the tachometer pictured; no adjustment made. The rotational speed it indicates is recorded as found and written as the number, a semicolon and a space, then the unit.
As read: 2200; rpm
